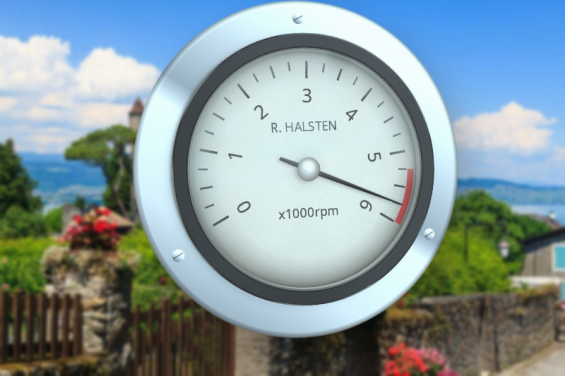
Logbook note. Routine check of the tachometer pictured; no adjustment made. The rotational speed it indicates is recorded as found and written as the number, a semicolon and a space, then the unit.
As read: 5750; rpm
